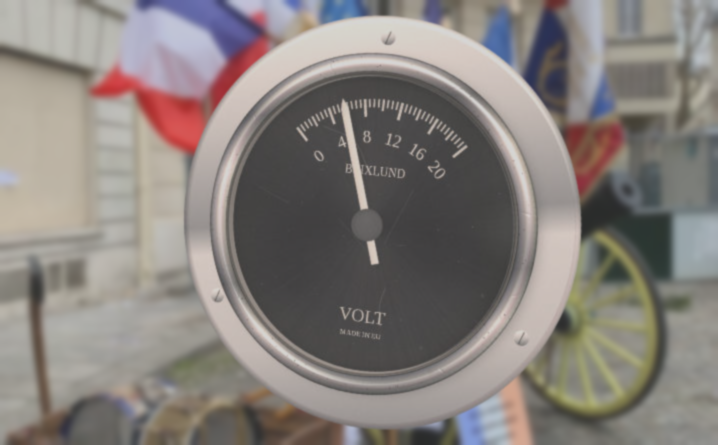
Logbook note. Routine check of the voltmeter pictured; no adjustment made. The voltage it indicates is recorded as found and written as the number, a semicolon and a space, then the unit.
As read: 6; V
